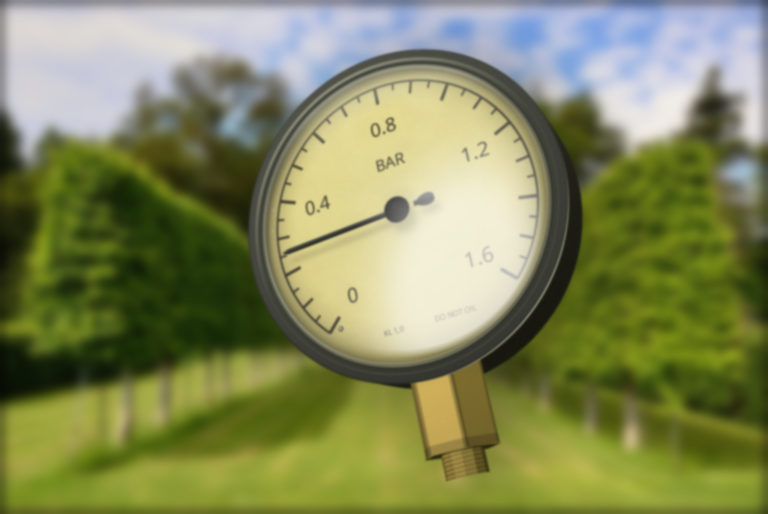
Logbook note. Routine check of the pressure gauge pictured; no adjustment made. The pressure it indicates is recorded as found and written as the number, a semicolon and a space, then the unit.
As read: 0.25; bar
